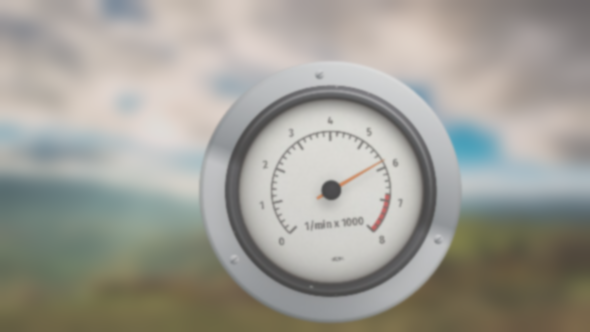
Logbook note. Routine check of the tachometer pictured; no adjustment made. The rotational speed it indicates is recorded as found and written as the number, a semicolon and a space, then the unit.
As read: 5800; rpm
